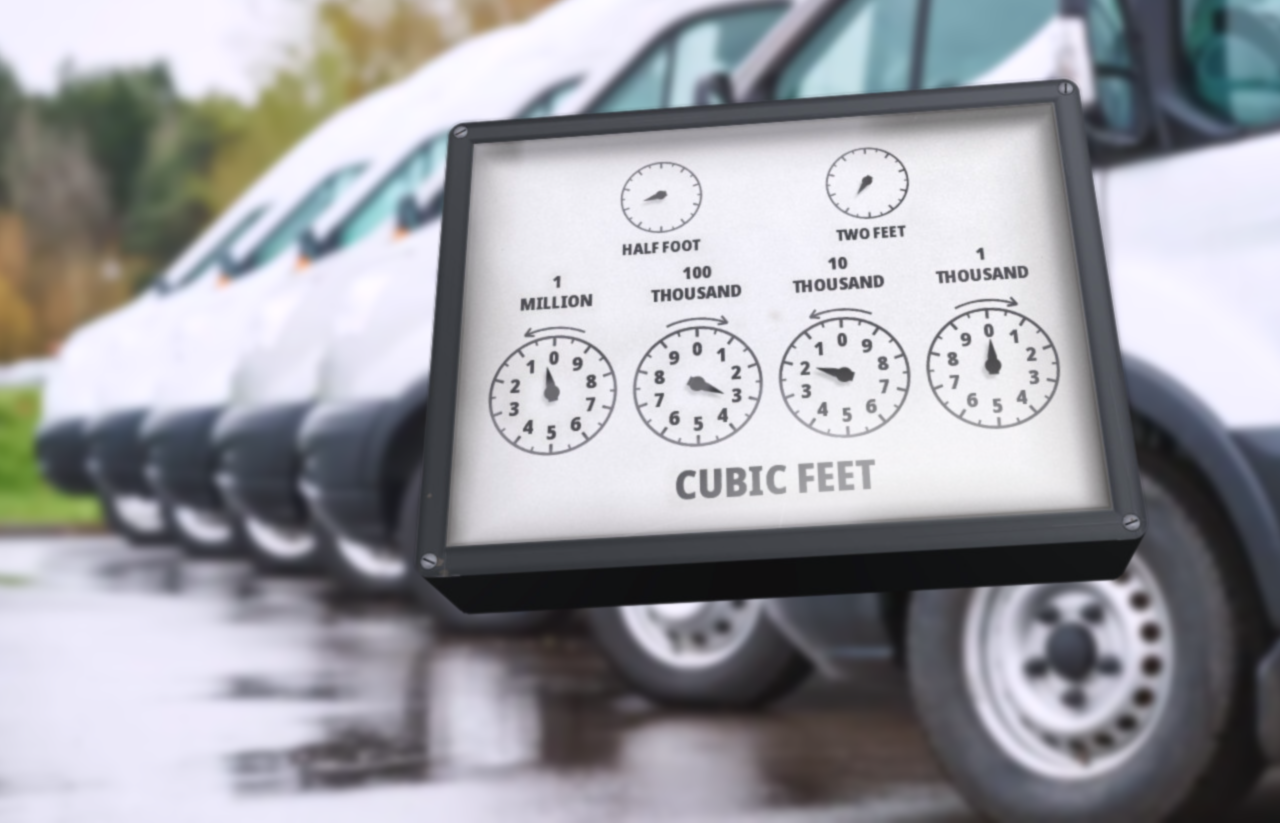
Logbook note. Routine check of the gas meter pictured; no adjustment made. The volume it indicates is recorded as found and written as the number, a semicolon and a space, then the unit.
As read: 32000; ft³
